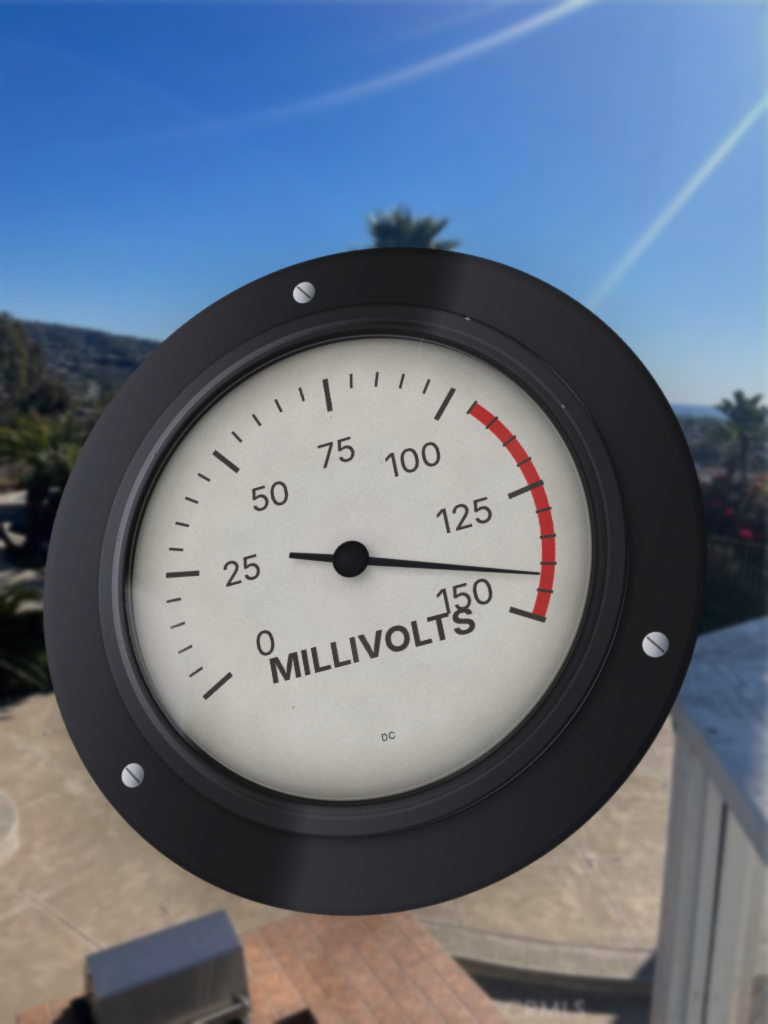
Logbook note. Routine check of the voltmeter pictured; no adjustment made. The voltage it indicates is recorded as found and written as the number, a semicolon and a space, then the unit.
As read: 142.5; mV
